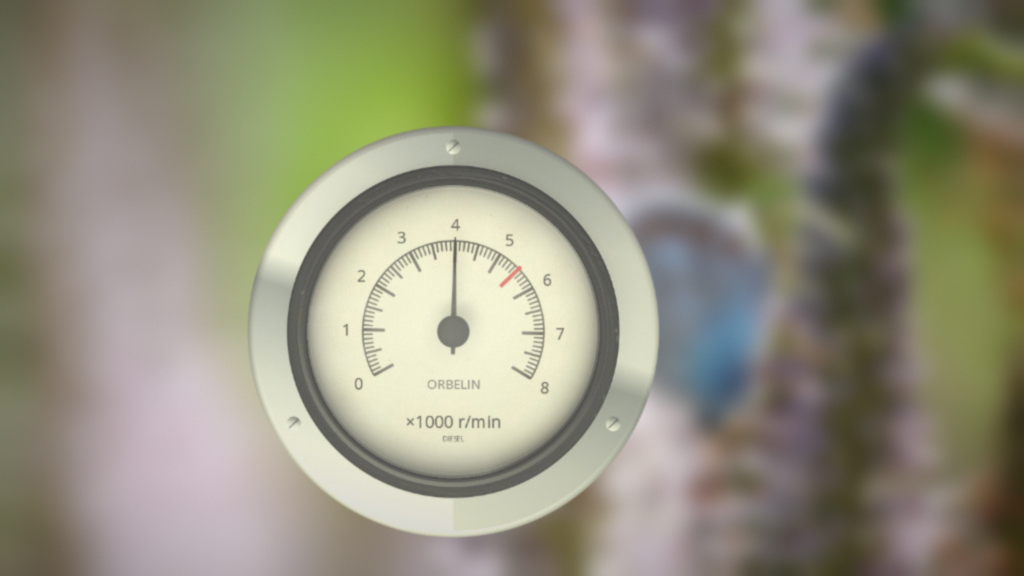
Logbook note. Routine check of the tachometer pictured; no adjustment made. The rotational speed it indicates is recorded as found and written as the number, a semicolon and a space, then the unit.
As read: 4000; rpm
